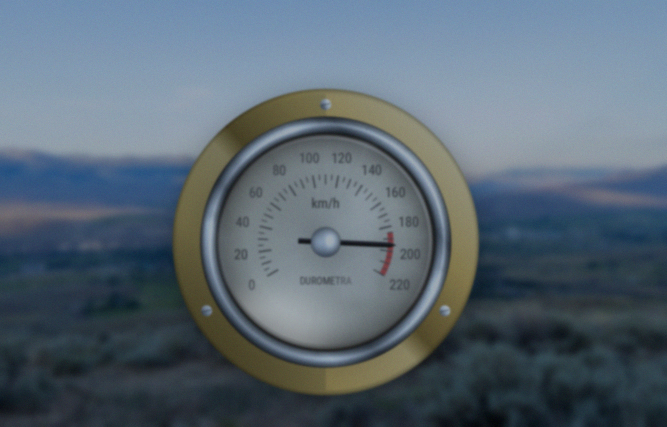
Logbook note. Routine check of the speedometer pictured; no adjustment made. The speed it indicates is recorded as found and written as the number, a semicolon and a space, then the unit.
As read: 195; km/h
